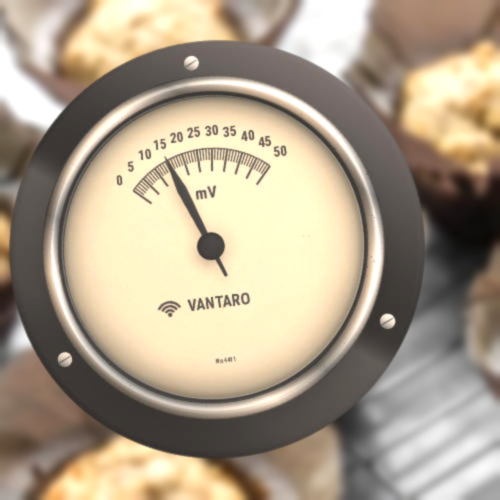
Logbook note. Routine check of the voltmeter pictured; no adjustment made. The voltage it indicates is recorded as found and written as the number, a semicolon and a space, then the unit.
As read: 15; mV
